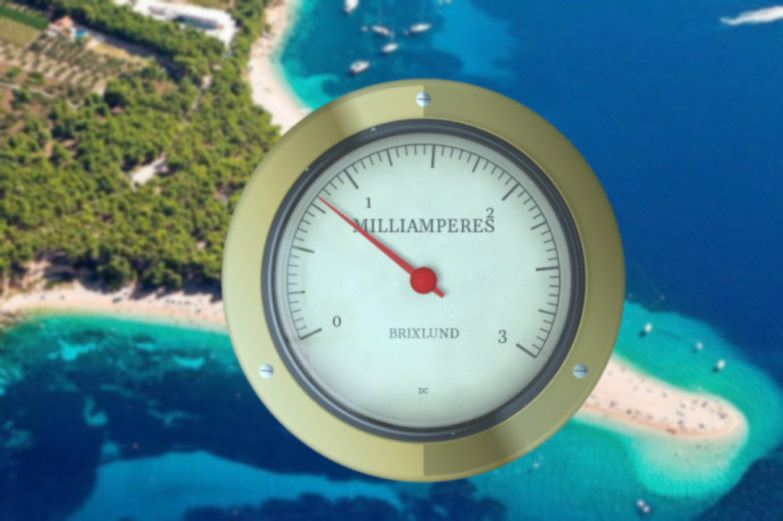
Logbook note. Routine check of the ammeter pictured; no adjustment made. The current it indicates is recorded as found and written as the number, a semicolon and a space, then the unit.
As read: 0.8; mA
